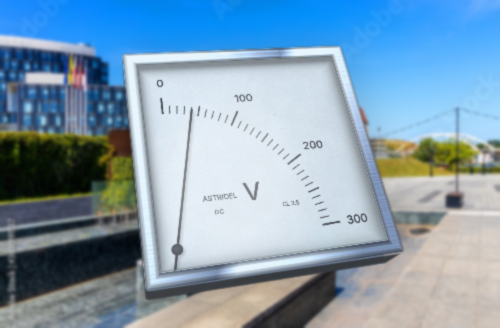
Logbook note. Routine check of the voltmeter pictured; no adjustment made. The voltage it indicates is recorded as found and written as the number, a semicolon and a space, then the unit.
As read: 40; V
